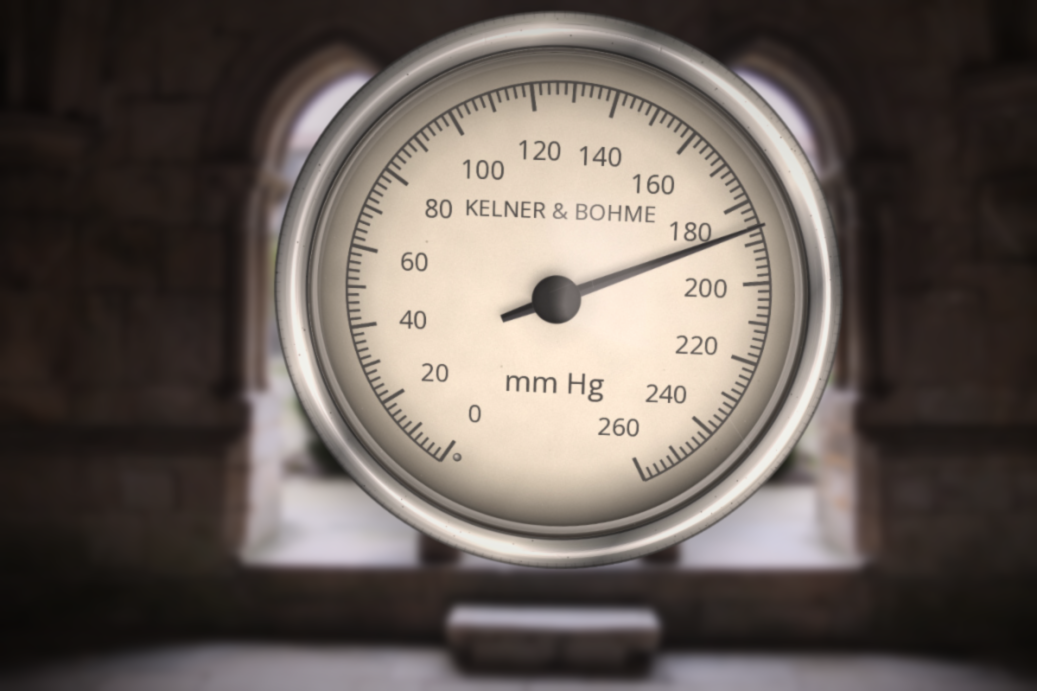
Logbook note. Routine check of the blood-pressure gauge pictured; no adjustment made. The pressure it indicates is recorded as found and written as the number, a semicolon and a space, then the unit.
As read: 186; mmHg
